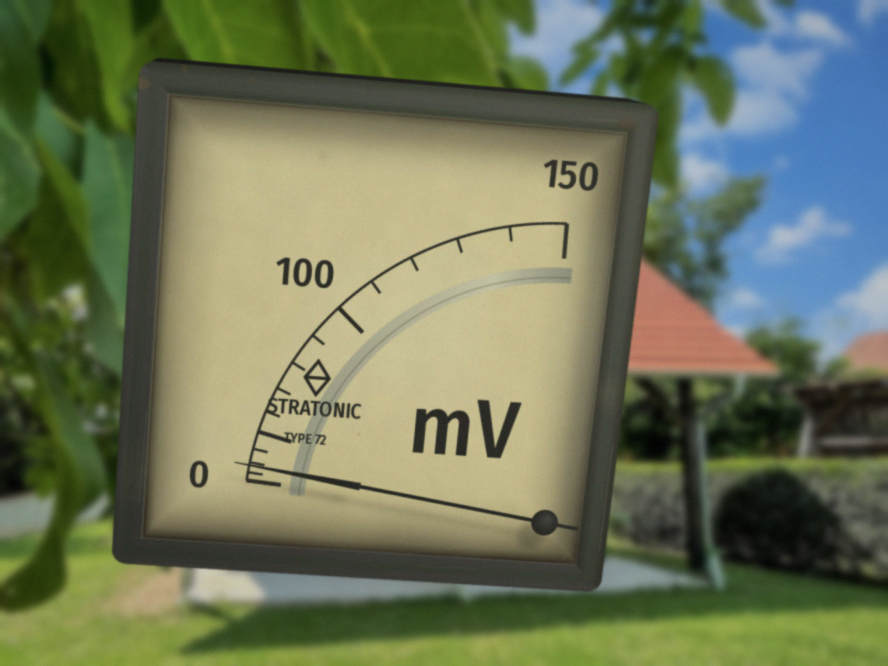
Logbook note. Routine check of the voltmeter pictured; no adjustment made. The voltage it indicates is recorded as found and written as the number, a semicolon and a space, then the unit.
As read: 30; mV
